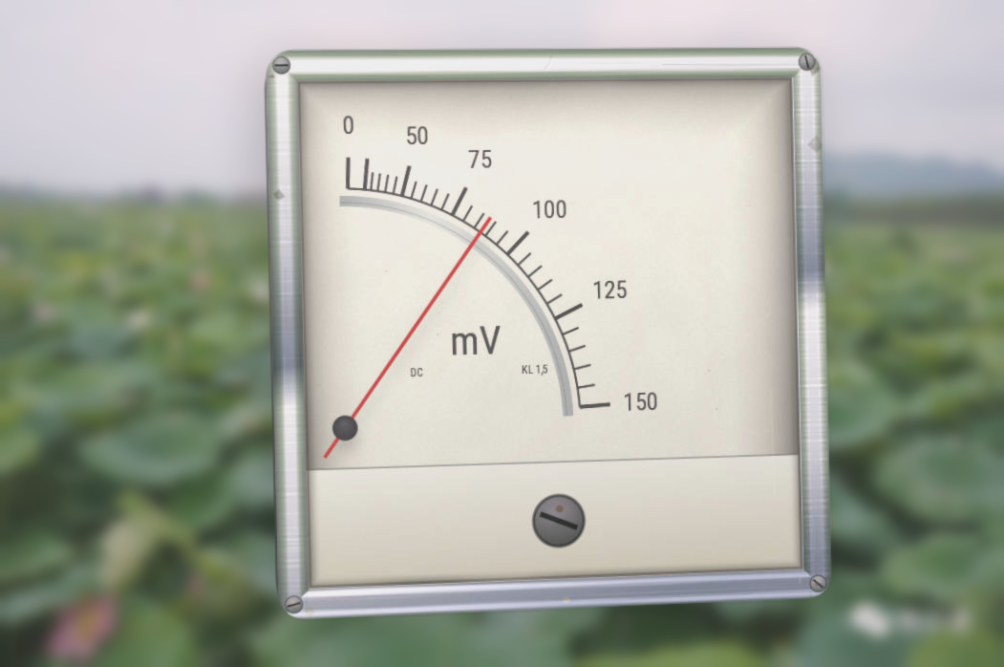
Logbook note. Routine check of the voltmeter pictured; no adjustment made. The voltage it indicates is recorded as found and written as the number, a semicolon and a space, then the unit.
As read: 87.5; mV
